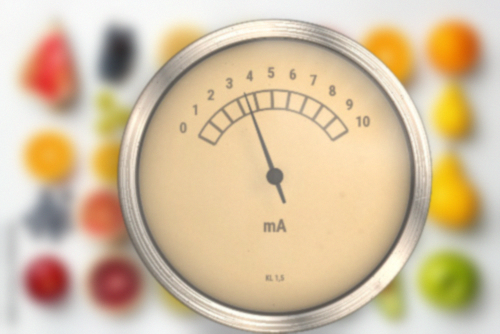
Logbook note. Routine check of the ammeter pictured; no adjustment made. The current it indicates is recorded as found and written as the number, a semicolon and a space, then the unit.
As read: 3.5; mA
